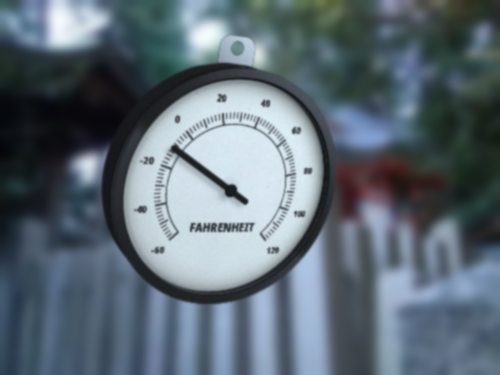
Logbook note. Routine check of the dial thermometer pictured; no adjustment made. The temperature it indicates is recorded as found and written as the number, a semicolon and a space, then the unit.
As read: -10; °F
